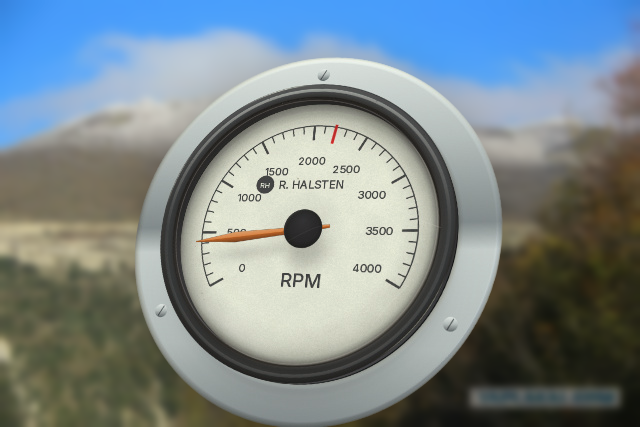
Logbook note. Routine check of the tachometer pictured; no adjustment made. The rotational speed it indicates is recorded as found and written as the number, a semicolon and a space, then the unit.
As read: 400; rpm
